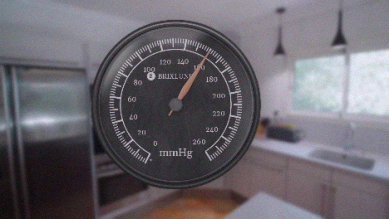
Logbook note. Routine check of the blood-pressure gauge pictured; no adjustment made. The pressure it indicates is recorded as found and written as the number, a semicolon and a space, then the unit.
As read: 160; mmHg
